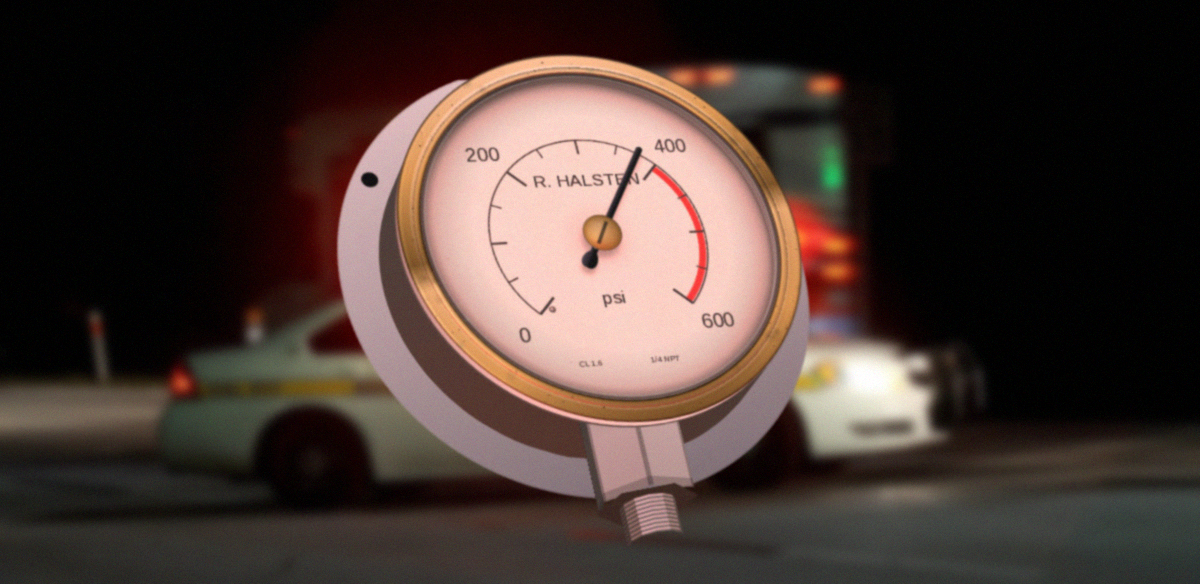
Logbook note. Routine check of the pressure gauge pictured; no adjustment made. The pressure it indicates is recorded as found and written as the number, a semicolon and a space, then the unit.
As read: 375; psi
